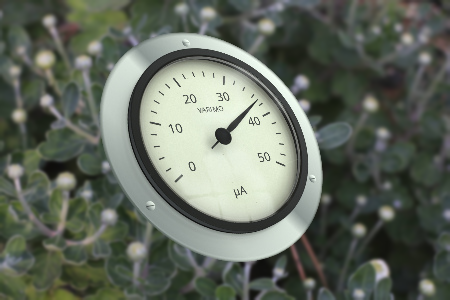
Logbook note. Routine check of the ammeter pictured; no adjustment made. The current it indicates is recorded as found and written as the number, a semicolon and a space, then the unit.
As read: 37; µA
